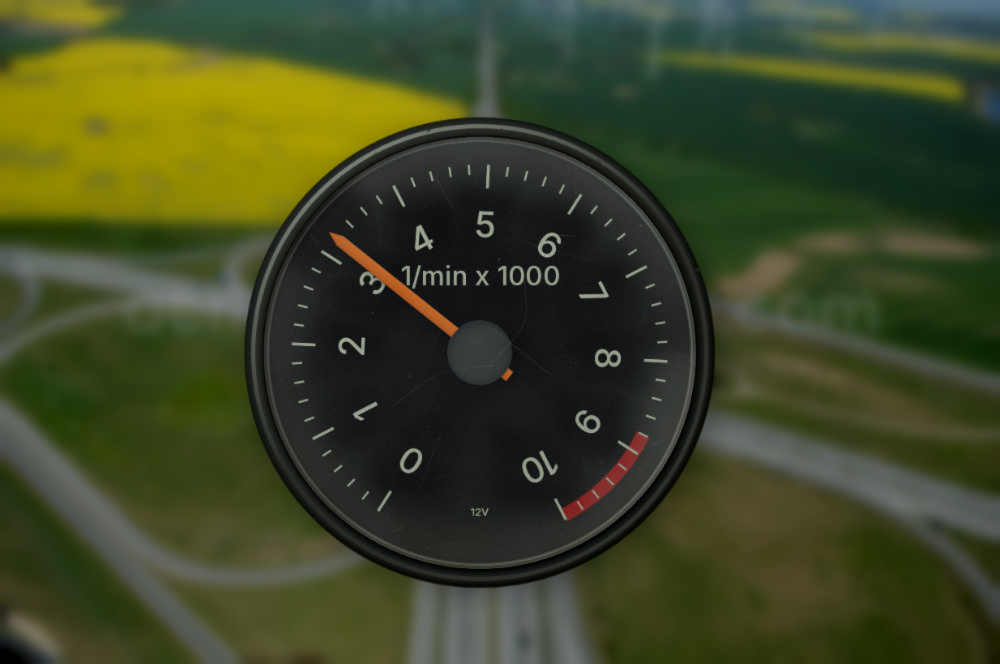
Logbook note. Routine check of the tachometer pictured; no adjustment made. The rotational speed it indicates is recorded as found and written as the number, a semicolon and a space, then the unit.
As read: 3200; rpm
